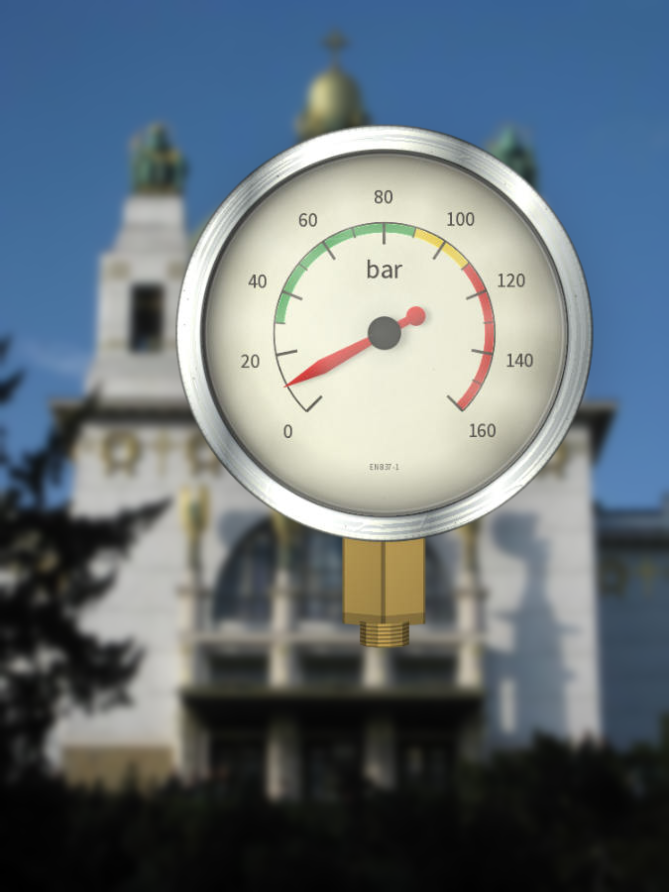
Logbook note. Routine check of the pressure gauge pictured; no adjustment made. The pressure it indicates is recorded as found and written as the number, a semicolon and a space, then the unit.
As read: 10; bar
